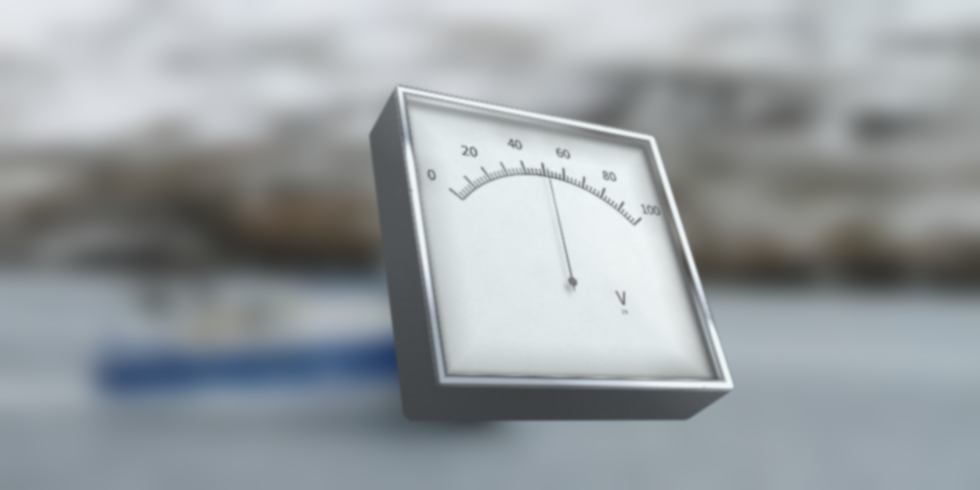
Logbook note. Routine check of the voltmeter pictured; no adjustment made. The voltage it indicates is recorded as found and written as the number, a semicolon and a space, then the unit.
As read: 50; V
